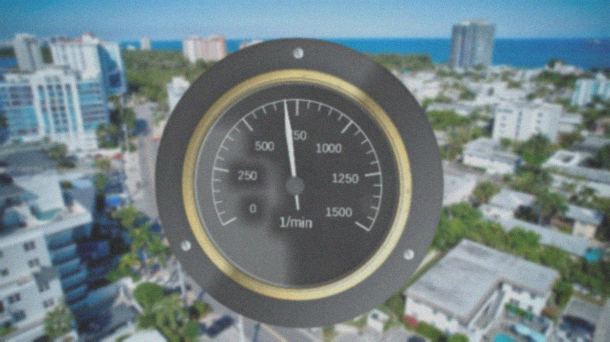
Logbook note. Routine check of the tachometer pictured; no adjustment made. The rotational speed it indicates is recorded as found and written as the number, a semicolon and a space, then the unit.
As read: 700; rpm
